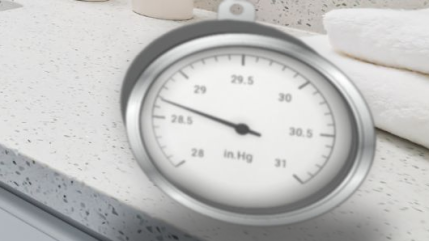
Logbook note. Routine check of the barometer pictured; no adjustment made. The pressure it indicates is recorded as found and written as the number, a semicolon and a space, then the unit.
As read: 28.7; inHg
